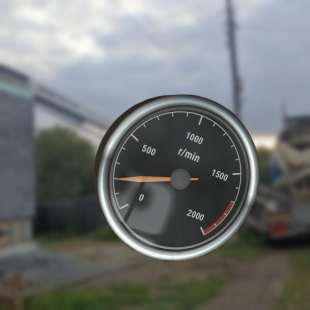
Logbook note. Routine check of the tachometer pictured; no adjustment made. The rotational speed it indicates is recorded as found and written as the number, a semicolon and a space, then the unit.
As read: 200; rpm
